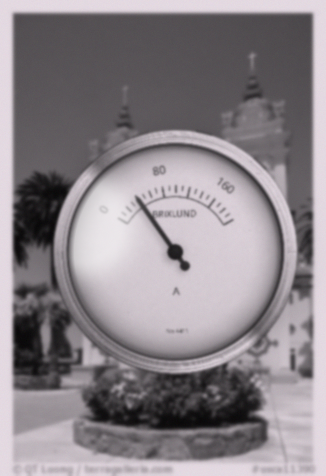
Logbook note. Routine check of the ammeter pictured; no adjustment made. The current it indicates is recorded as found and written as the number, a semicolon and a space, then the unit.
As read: 40; A
